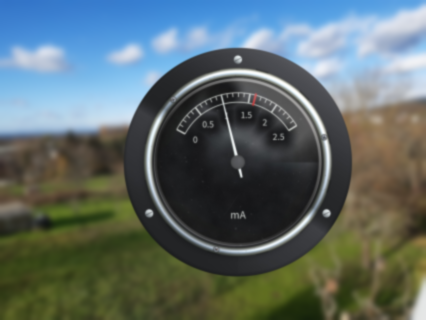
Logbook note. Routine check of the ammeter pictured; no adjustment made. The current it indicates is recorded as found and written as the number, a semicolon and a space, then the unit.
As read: 1; mA
